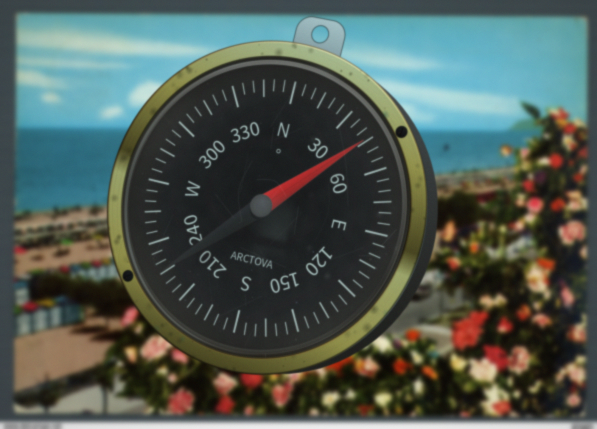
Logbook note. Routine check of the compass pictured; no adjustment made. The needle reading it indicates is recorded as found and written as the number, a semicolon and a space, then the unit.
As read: 45; °
